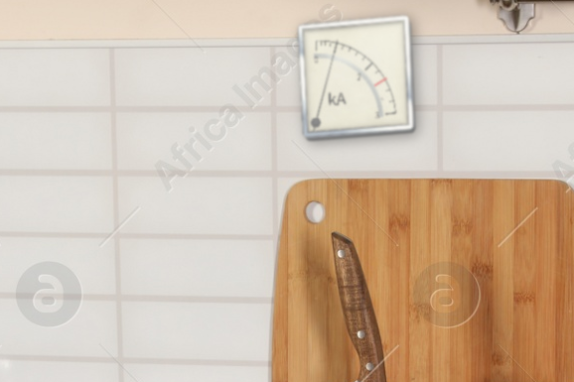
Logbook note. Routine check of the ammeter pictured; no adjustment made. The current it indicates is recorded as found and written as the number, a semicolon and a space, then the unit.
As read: 1; kA
